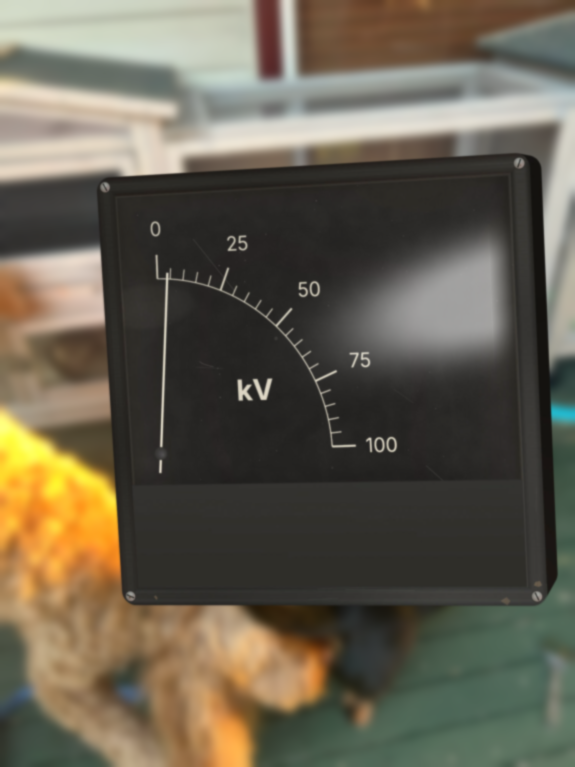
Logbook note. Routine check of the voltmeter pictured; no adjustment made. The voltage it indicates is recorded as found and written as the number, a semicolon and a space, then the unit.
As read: 5; kV
